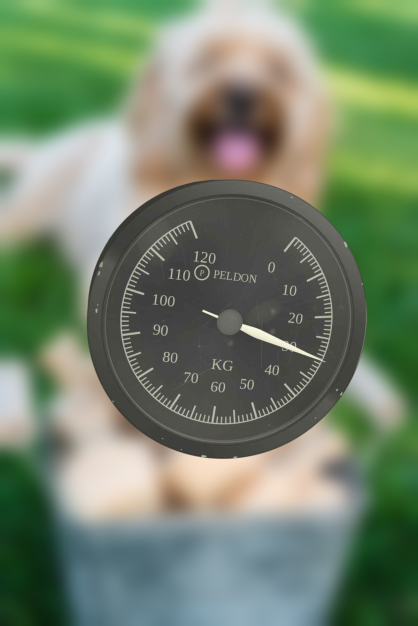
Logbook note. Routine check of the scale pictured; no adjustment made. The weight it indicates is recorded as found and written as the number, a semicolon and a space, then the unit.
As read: 30; kg
